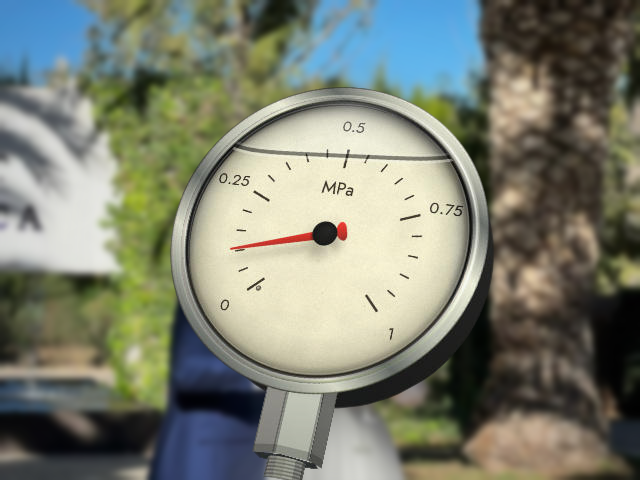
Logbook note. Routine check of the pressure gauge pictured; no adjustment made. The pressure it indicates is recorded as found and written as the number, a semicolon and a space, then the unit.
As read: 0.1; MPa
